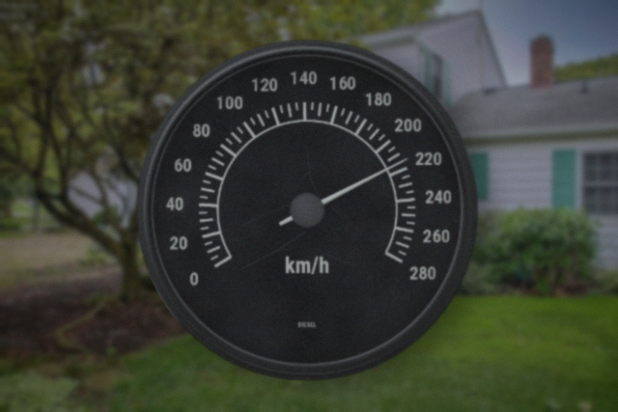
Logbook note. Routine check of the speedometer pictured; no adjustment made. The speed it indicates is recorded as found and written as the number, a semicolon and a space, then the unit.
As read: 215; km/h
